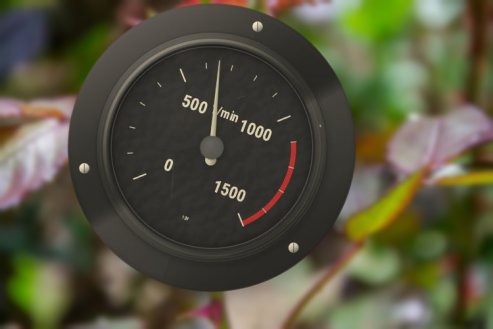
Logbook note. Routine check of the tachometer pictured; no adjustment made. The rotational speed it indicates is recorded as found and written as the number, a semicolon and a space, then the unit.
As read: 650; rpm
